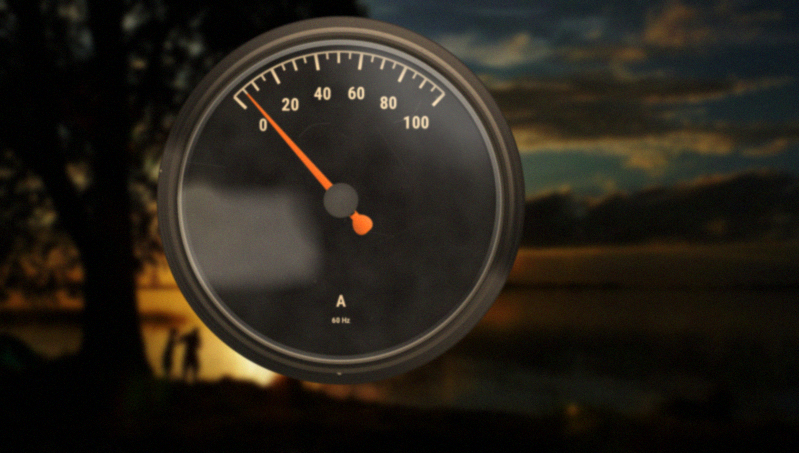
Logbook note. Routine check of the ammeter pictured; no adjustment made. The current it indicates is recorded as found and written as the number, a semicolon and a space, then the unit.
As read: 5; A
